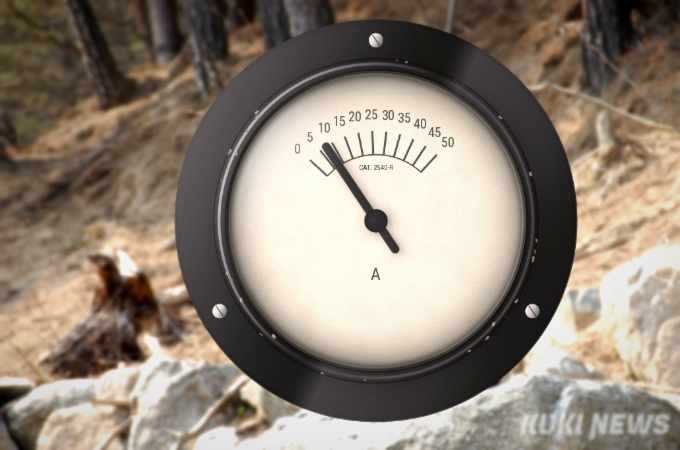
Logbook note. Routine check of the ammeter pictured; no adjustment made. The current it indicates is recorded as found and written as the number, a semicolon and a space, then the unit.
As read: 7.5; A
